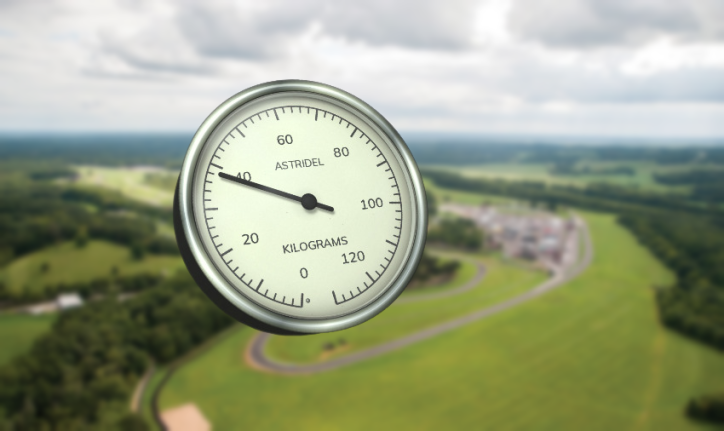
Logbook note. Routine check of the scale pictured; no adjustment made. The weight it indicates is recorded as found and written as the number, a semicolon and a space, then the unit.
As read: 38; kg
